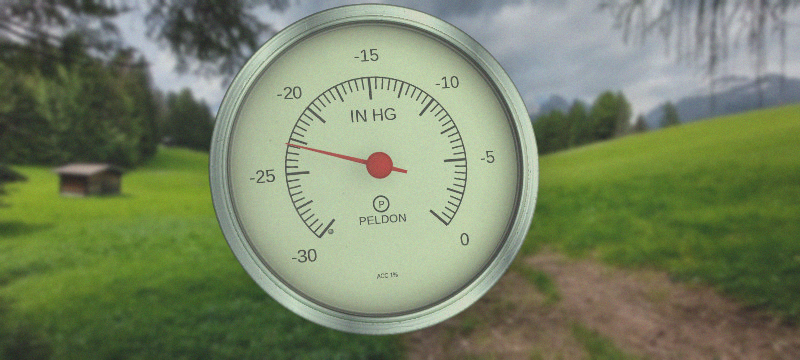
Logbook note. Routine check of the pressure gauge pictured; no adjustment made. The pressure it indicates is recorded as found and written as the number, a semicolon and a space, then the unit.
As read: -23; inHg
